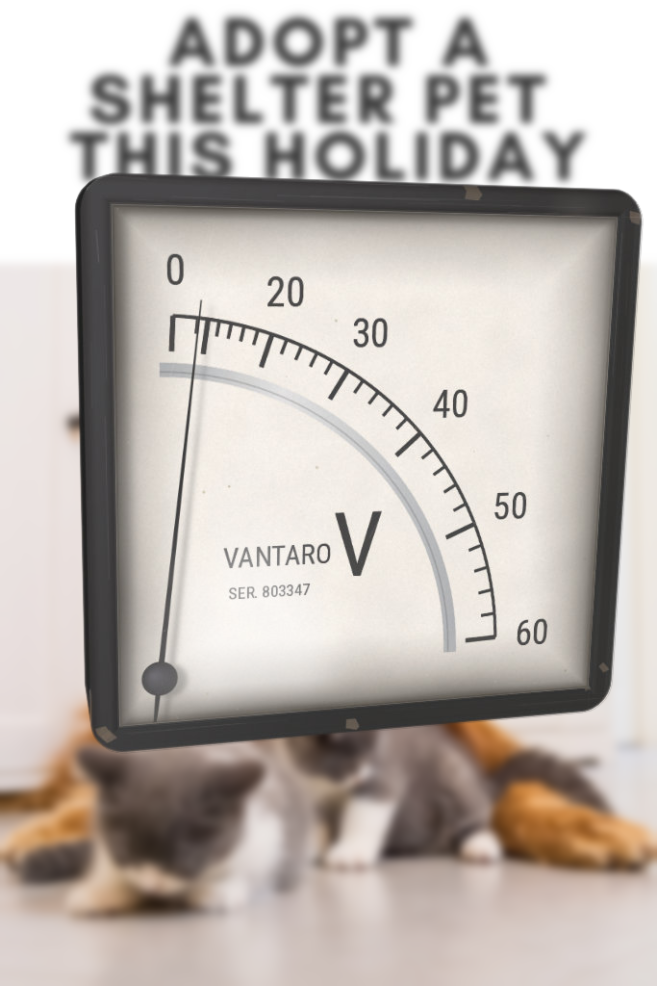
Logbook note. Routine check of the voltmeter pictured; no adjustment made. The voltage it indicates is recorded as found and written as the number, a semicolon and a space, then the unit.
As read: 8; V
